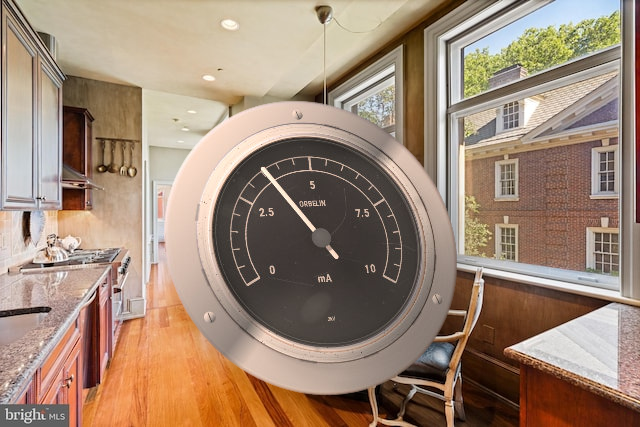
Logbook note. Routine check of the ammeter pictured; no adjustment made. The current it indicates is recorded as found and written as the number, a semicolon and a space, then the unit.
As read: 3.5; mA
